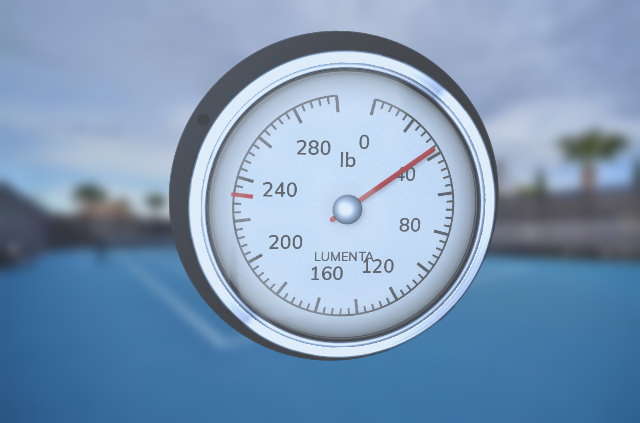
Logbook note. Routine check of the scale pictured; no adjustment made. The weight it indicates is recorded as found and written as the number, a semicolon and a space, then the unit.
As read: 36; lb
